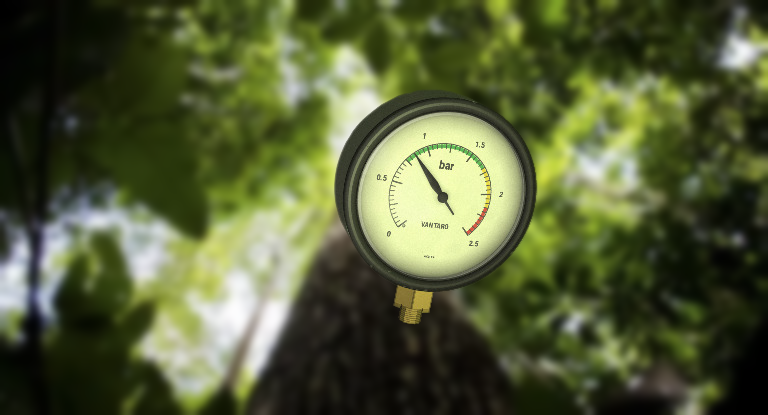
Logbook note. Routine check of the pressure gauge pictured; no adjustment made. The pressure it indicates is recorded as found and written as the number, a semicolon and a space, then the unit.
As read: 0.85; bar
